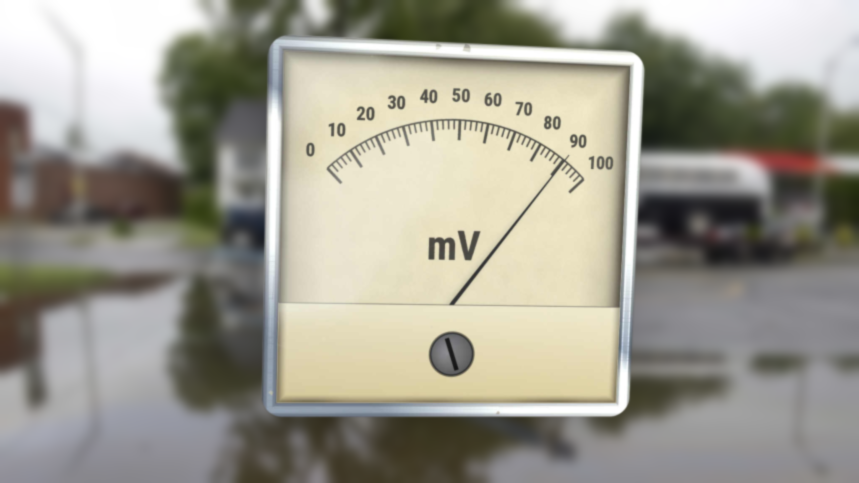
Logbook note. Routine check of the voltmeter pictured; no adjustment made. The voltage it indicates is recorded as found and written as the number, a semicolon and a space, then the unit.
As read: 90; mV
